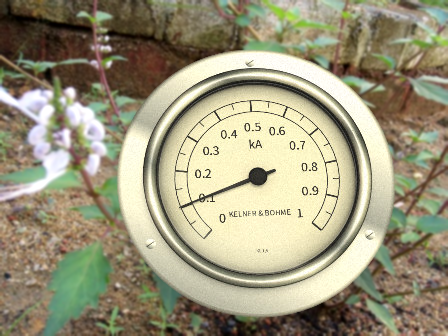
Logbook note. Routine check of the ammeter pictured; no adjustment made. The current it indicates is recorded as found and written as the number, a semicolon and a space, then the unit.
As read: 0.1; kA
